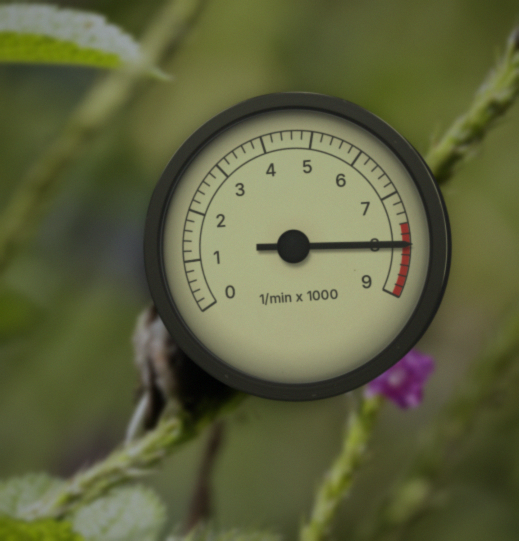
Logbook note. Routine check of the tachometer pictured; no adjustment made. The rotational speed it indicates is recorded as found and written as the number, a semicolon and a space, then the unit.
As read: 8000; rpm
